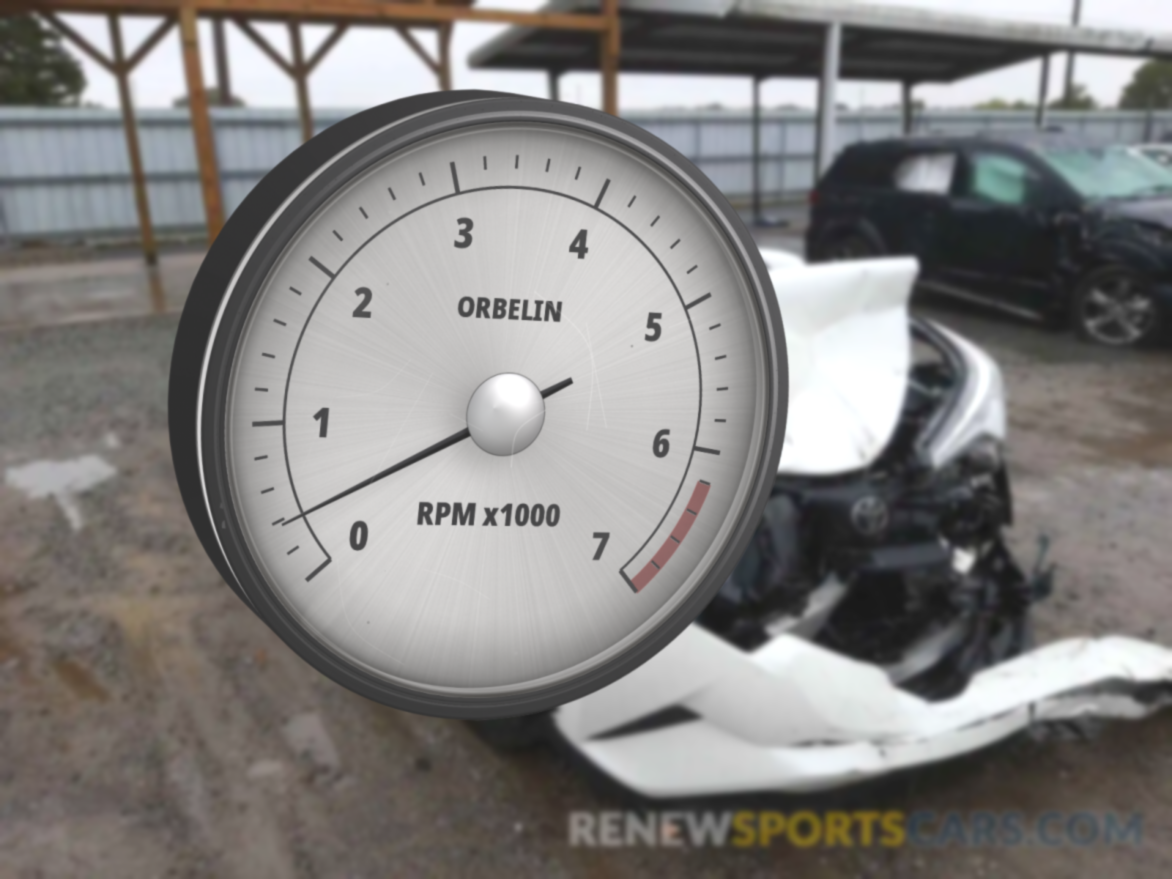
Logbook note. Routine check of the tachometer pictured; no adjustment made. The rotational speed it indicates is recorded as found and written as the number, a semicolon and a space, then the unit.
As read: 400; rpm
